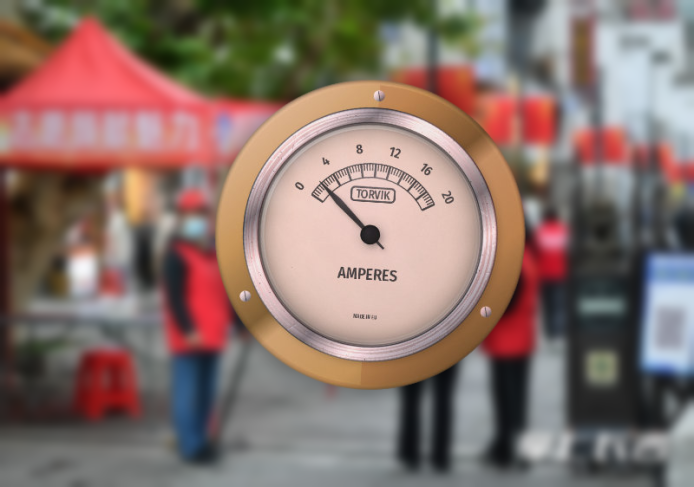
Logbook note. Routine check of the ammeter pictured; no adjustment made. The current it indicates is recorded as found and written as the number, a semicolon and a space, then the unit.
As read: 2; A
